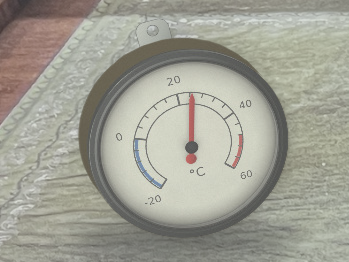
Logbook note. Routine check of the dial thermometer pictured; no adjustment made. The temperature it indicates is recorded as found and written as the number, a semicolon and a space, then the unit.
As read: 24; °C
